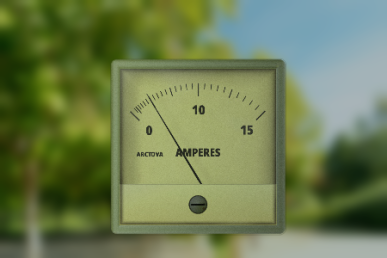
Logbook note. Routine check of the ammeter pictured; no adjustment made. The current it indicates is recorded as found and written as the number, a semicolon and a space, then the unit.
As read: 5; A
